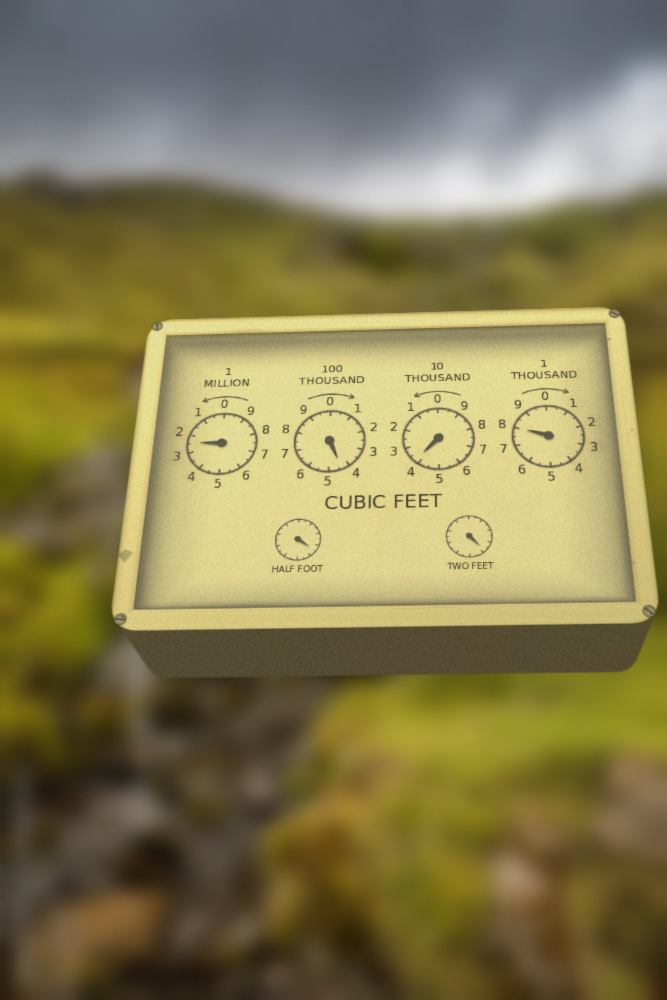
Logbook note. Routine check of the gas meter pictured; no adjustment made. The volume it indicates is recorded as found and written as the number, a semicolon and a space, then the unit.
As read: 243800; ft³
